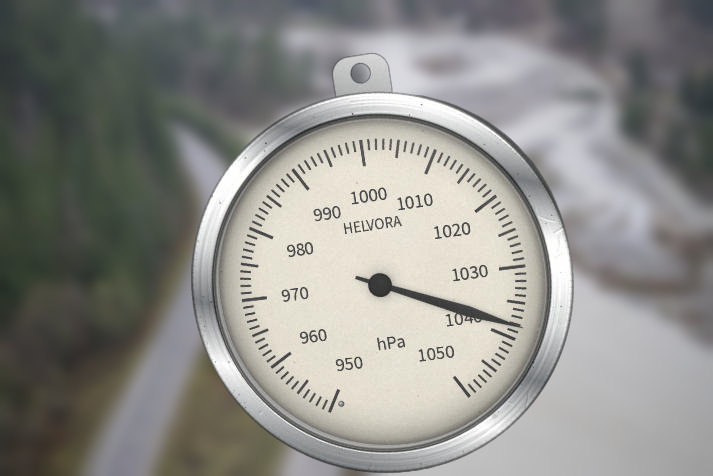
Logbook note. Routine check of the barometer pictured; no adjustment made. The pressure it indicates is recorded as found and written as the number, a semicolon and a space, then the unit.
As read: 1038; hPa
